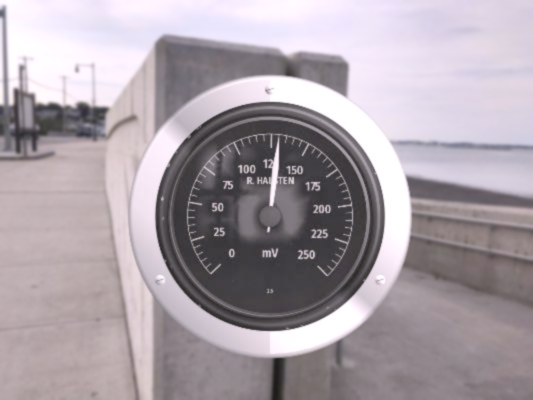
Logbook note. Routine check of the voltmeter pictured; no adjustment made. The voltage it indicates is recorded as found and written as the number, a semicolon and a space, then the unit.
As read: 130; mV
